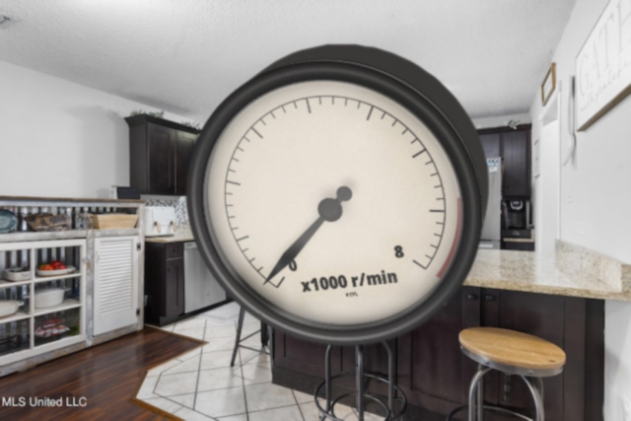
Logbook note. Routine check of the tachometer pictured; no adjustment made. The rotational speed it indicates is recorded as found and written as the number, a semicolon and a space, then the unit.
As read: 200; rpm
